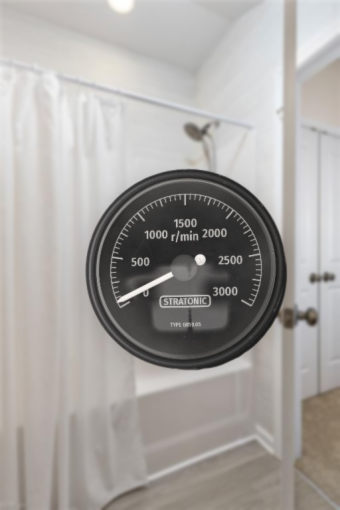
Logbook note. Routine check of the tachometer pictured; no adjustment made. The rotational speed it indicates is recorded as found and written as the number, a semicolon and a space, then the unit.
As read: 50; rpm
